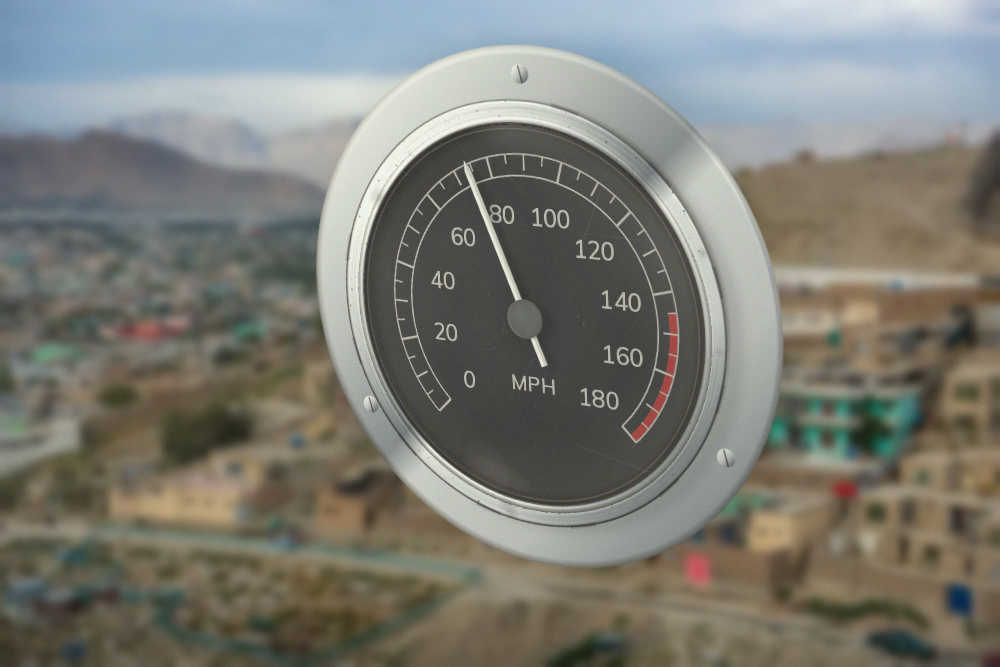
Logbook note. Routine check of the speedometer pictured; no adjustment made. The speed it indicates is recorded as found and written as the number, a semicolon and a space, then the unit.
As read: 75; mph
